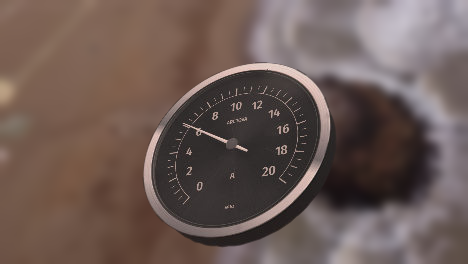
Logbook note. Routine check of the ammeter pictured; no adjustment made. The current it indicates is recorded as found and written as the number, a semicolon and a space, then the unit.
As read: 6; A
